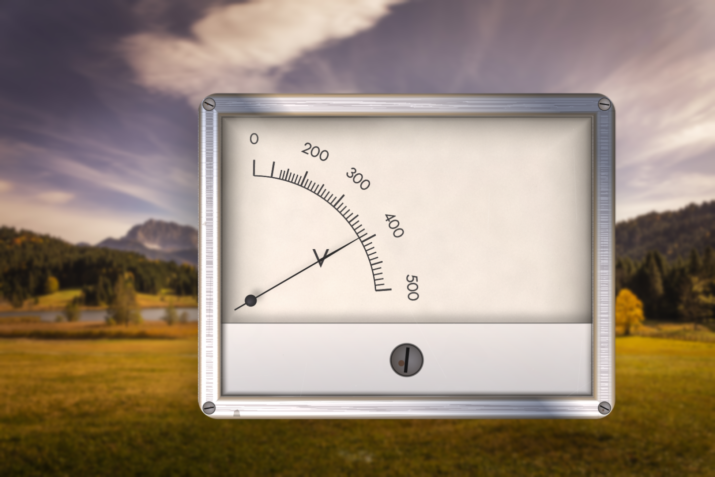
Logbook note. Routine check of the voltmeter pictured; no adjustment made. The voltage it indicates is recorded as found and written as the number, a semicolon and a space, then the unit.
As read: 390; V
